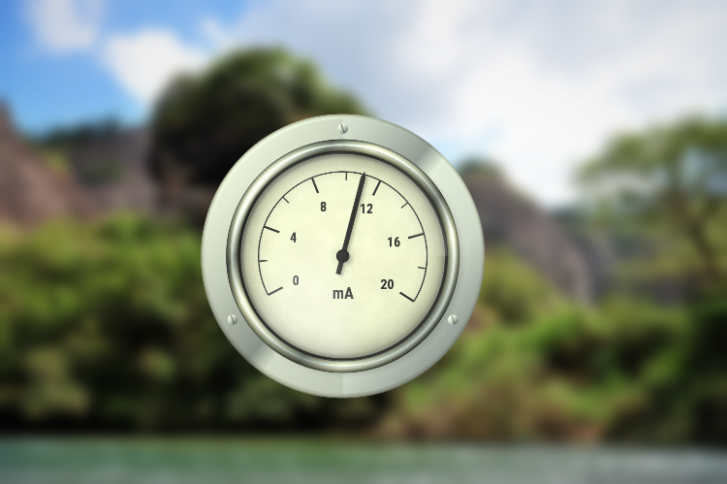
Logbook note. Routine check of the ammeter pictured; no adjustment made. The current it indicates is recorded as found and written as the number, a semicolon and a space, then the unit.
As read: 11; mA
